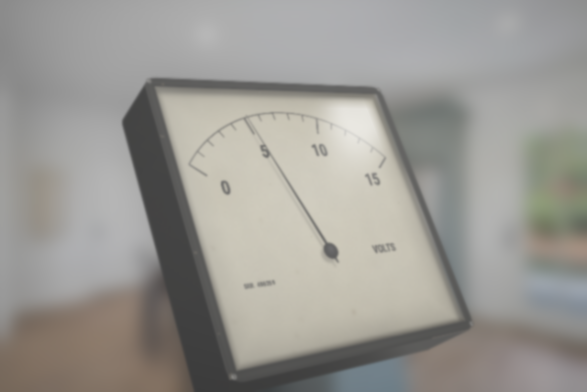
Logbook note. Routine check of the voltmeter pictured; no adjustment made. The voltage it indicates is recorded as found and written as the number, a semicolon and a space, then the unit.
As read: 5; V
